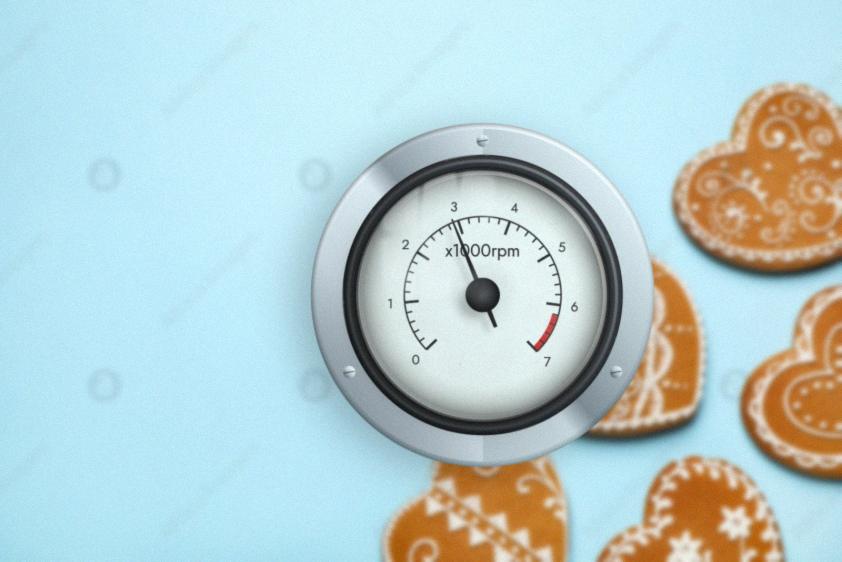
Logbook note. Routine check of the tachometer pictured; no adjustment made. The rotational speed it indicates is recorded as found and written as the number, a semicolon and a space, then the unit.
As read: 2900; rpm
